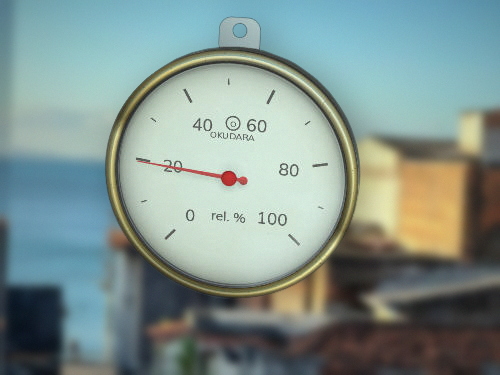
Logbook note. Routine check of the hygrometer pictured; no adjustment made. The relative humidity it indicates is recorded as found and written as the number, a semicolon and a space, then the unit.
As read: 20; %
